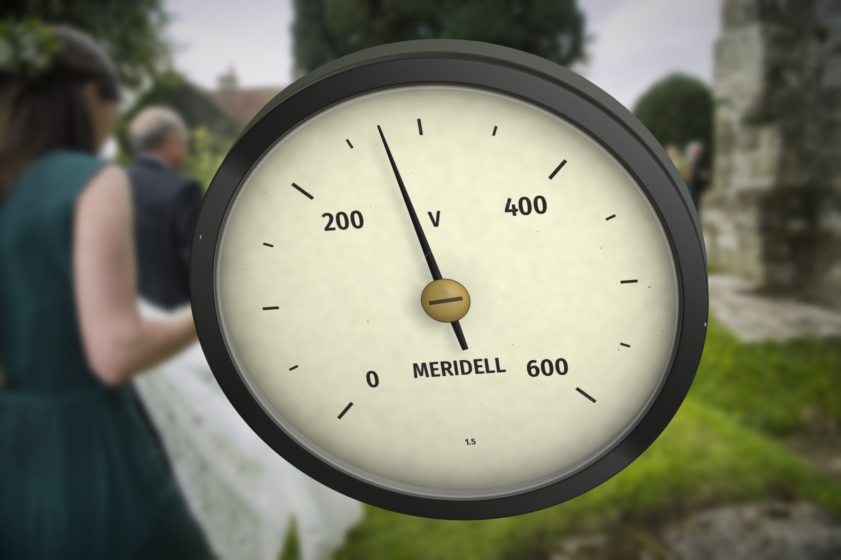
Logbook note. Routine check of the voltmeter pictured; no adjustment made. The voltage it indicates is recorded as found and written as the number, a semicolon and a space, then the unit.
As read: 275; V
